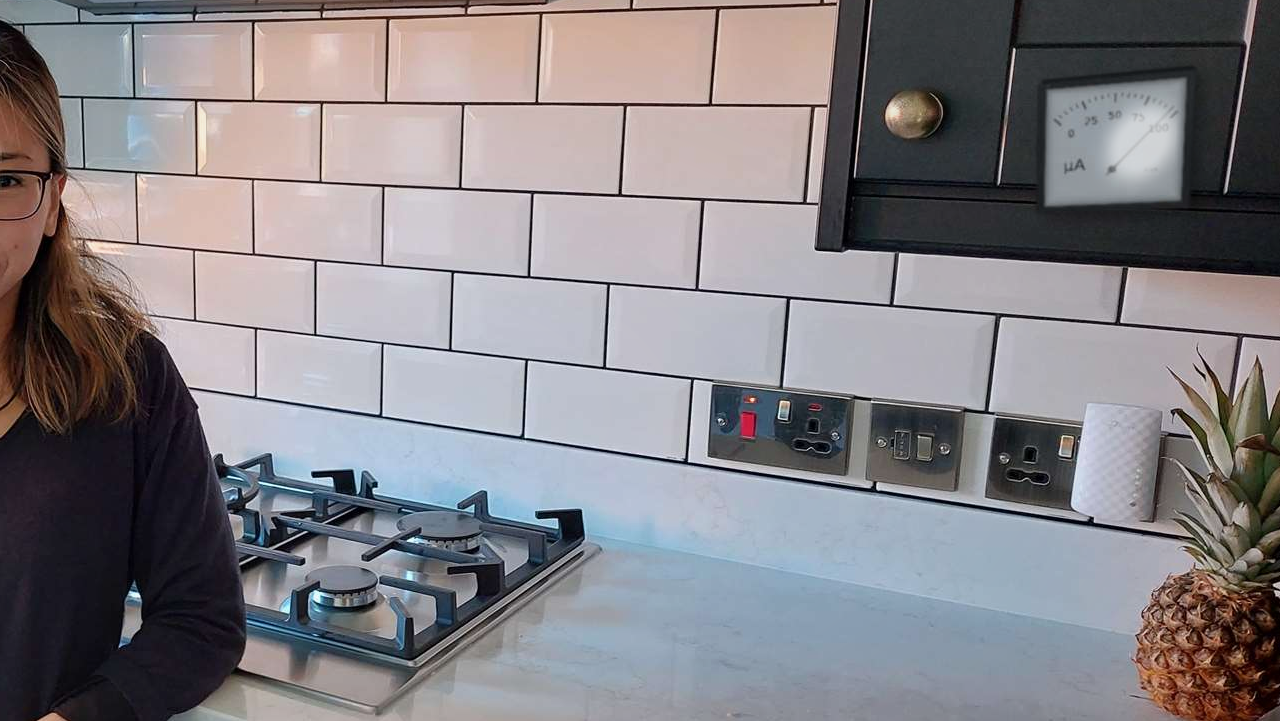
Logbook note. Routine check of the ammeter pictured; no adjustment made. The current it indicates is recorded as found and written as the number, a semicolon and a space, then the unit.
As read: 95; µA
